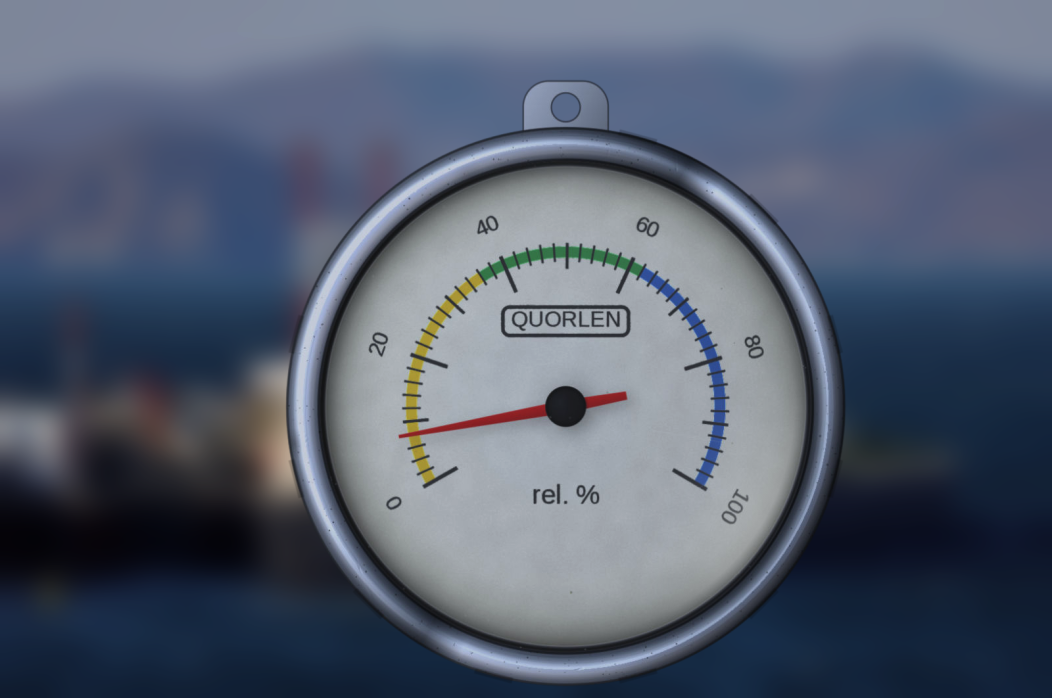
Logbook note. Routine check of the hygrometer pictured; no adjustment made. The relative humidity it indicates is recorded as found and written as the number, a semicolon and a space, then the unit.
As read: 8; %
